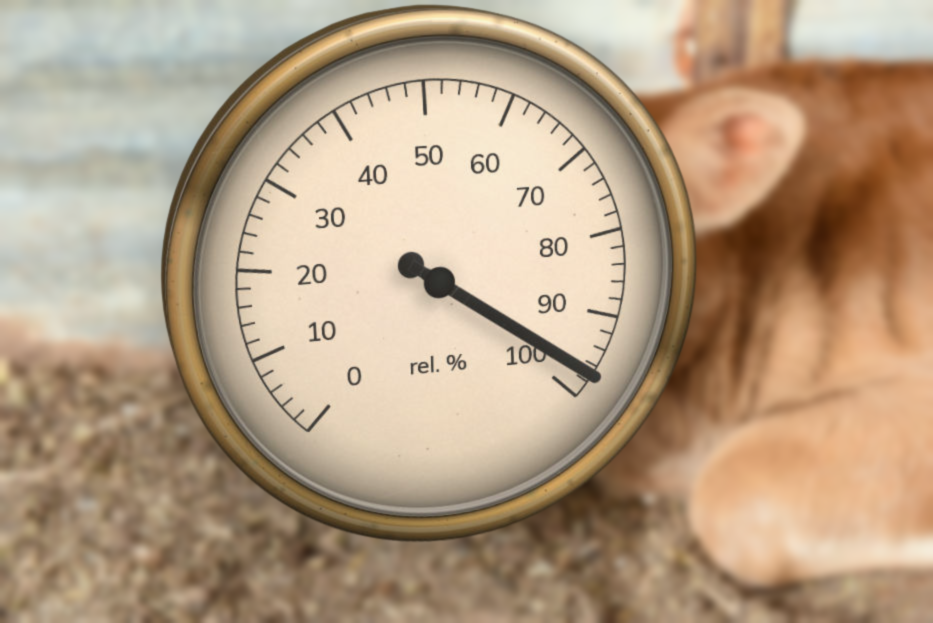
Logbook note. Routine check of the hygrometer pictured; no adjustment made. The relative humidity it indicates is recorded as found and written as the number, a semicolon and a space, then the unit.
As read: 97; %
